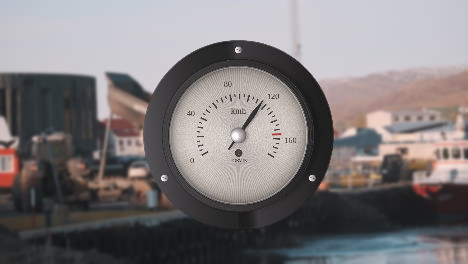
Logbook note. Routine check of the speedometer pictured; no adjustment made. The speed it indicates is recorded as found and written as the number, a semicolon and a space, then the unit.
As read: 115; km/h
